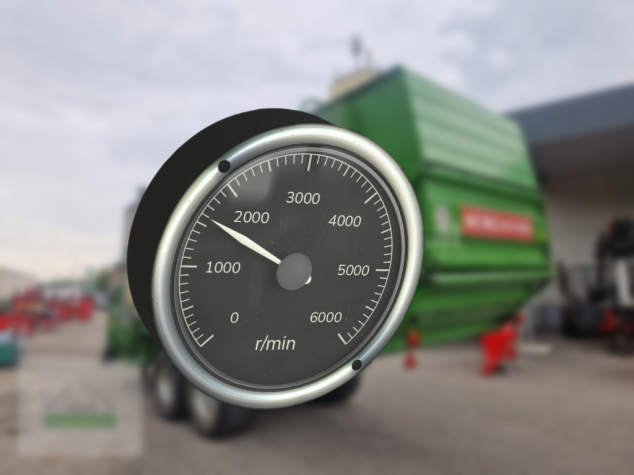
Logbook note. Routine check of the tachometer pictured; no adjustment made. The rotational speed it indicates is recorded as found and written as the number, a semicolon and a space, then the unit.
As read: 1600; rpm
